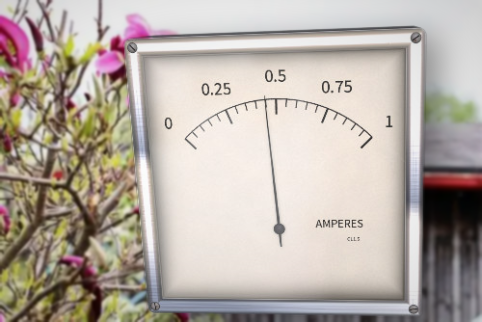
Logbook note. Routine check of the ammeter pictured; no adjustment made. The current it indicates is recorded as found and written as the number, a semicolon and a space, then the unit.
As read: 0.45; A
